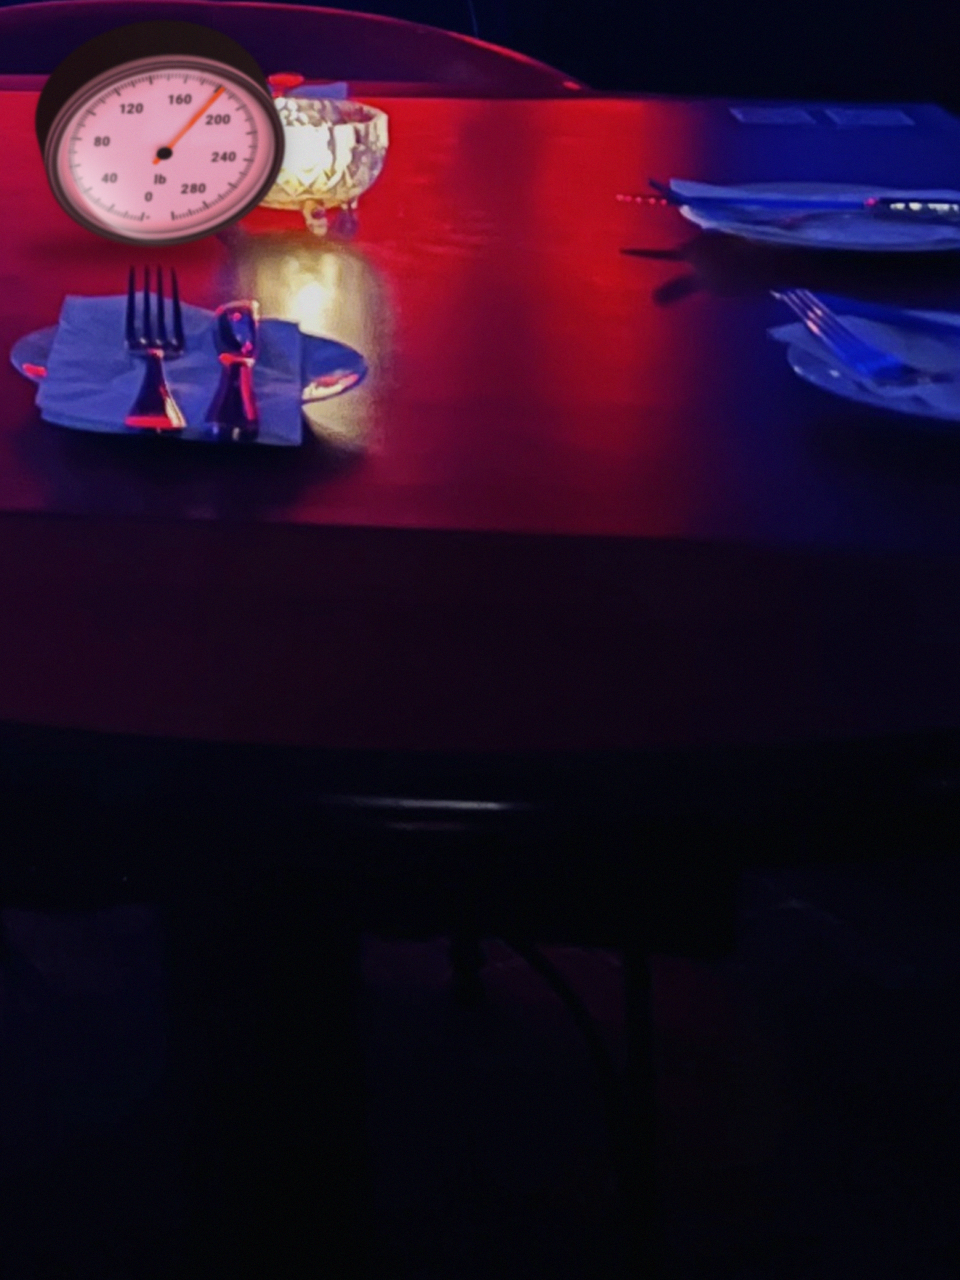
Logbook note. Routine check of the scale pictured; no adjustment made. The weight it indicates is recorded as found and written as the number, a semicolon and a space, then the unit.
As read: 180; lb
